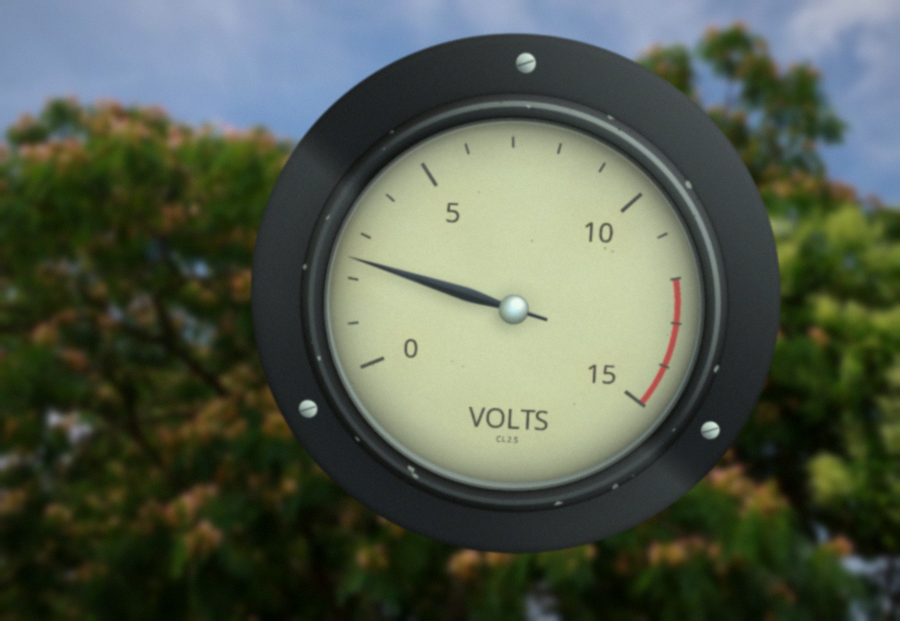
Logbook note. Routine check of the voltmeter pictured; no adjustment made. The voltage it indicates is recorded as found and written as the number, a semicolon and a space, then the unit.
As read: 2.5; V
